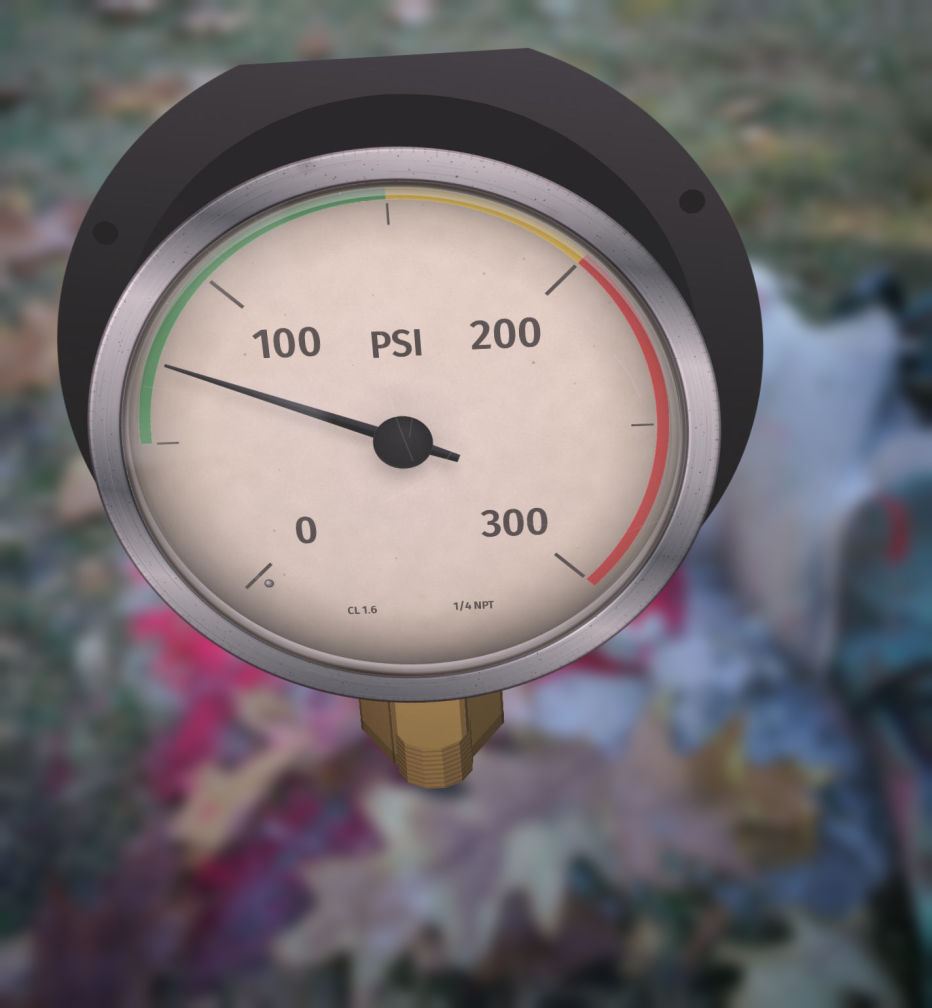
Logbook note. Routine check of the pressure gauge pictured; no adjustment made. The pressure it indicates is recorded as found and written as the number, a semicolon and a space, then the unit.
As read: 75; psi
